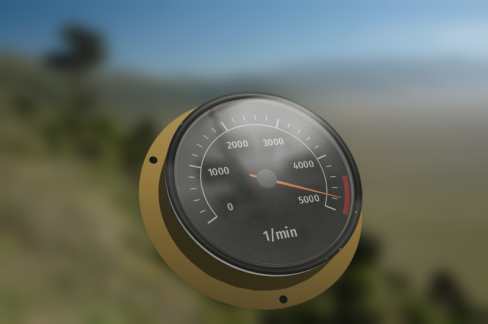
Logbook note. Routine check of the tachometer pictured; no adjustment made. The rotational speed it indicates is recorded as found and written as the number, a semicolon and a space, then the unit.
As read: 4800; rpm
